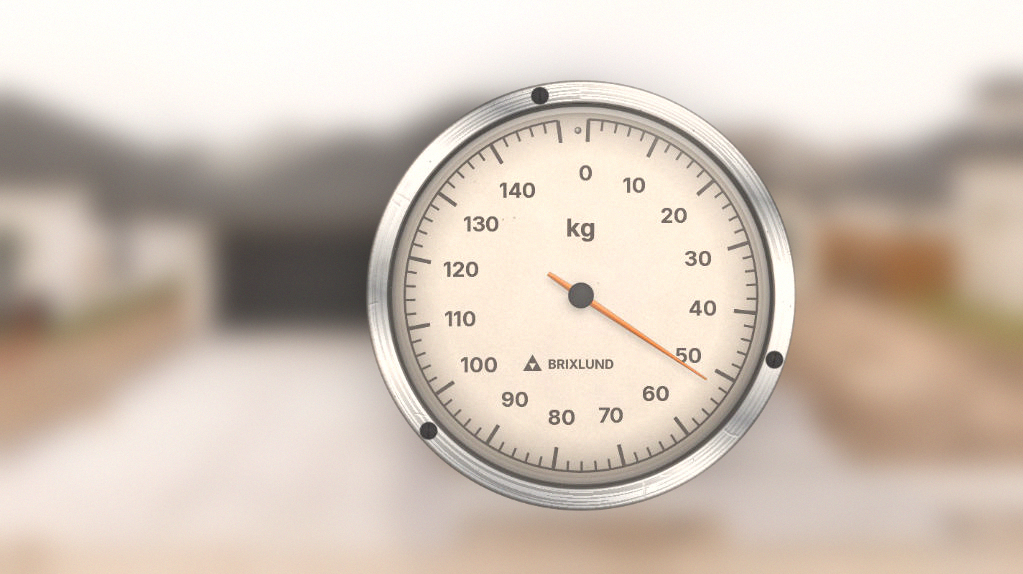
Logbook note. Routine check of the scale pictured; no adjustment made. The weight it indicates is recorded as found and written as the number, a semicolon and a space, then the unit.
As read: 52; kg
